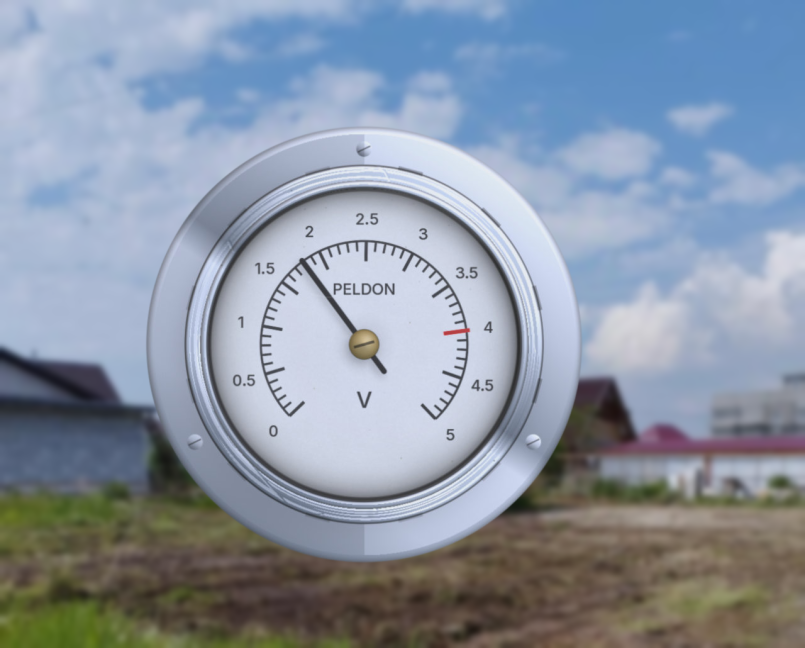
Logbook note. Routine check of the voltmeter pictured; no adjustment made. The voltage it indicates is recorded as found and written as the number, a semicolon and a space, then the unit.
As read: 1.8; V
